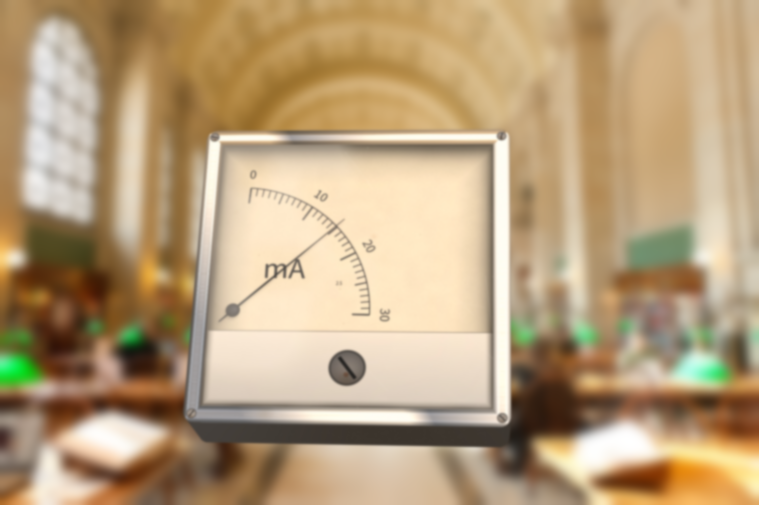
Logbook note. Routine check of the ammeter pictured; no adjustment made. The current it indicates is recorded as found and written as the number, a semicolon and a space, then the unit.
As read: 15; mA
